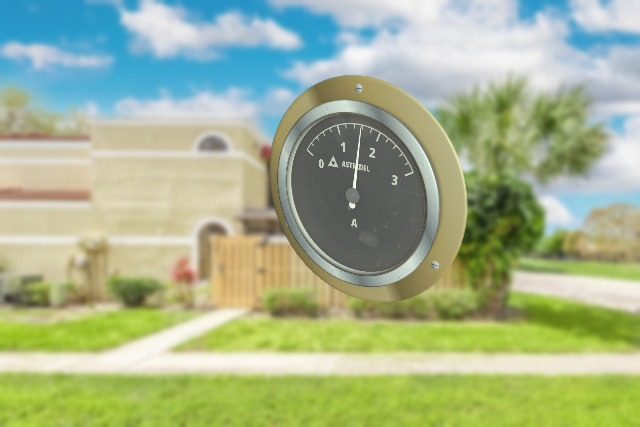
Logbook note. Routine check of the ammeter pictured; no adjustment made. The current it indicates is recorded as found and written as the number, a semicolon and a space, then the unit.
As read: 1.6; A
